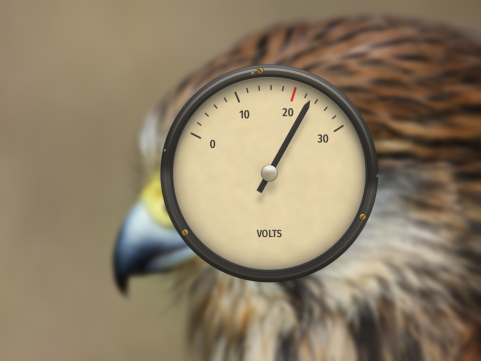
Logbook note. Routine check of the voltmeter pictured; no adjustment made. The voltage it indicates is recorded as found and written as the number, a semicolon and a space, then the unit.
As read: 23; V
